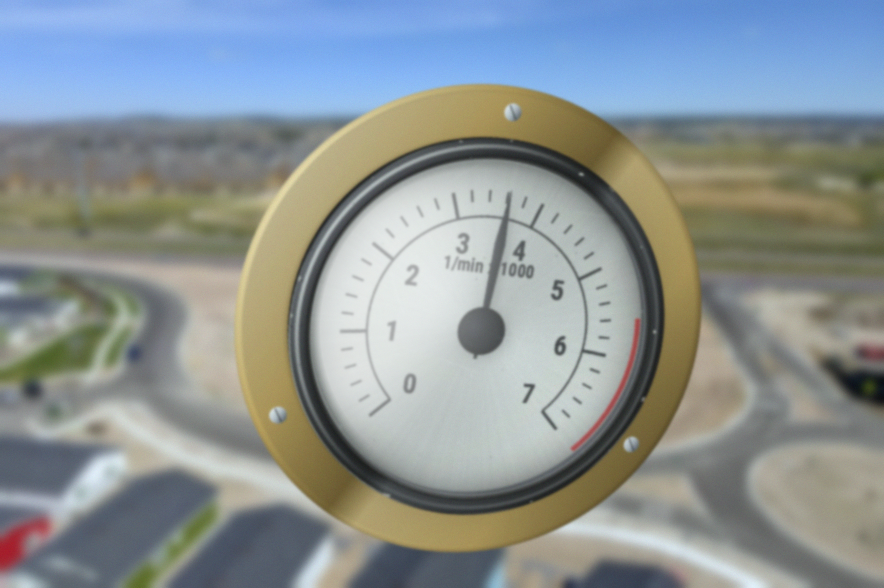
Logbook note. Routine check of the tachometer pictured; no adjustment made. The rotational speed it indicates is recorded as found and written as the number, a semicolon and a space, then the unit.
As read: 3600; rpm
